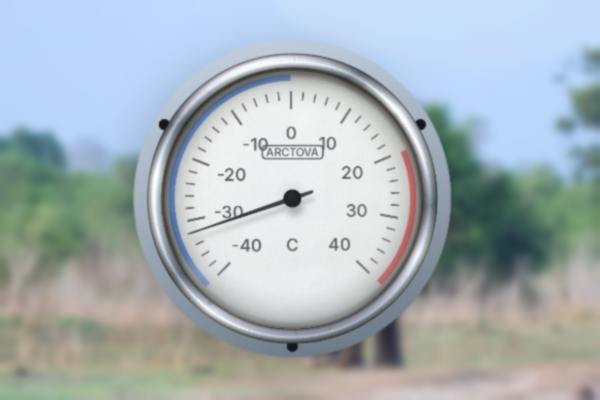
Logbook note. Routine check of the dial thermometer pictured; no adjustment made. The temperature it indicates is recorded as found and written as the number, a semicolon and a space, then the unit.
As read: -32; °C
